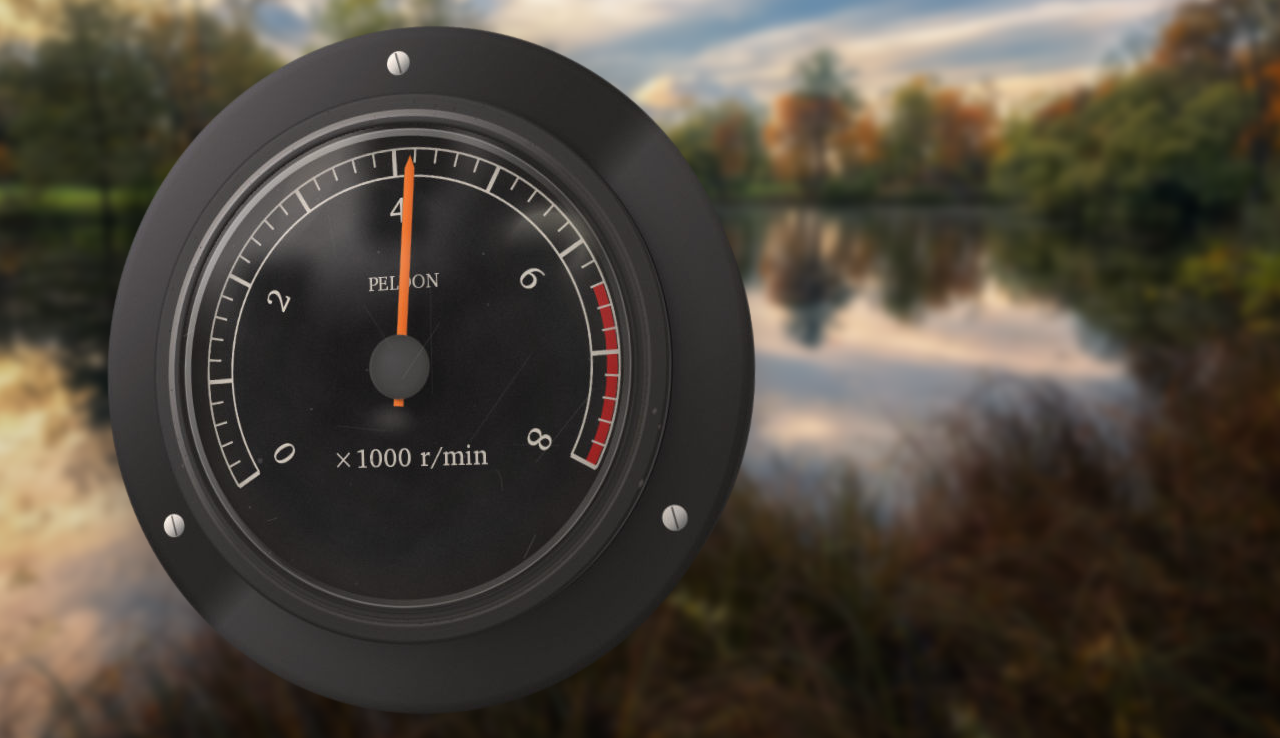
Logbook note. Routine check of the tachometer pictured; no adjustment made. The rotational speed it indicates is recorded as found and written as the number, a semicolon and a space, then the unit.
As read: 4200; rpm
